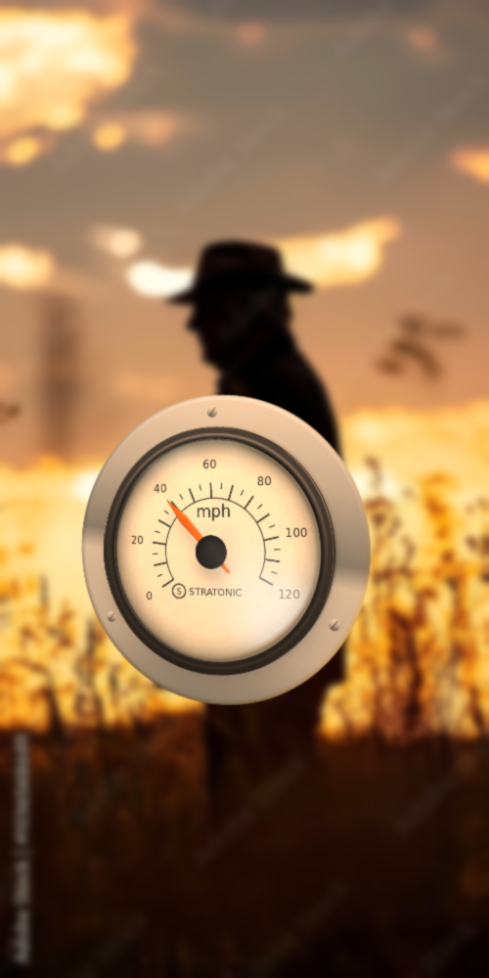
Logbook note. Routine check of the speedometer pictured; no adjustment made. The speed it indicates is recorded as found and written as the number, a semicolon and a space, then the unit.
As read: 40; mph
